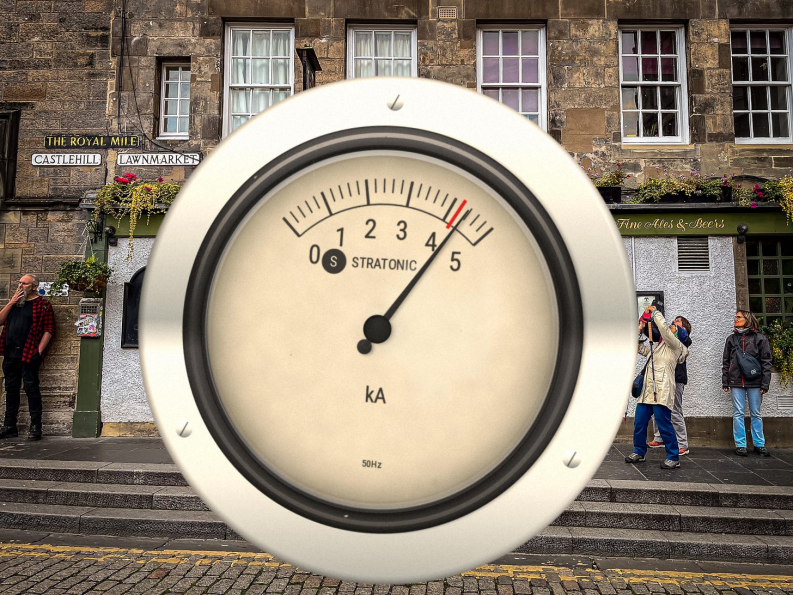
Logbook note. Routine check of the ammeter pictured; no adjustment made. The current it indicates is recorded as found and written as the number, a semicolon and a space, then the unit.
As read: 4.4; kA
